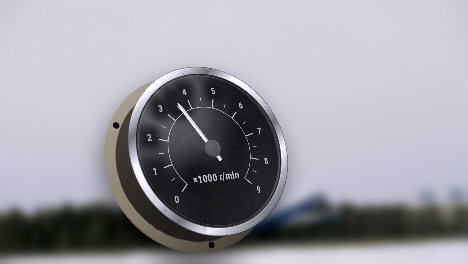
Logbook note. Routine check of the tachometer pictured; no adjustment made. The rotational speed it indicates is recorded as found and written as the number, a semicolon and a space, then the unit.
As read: 3500; rpm
